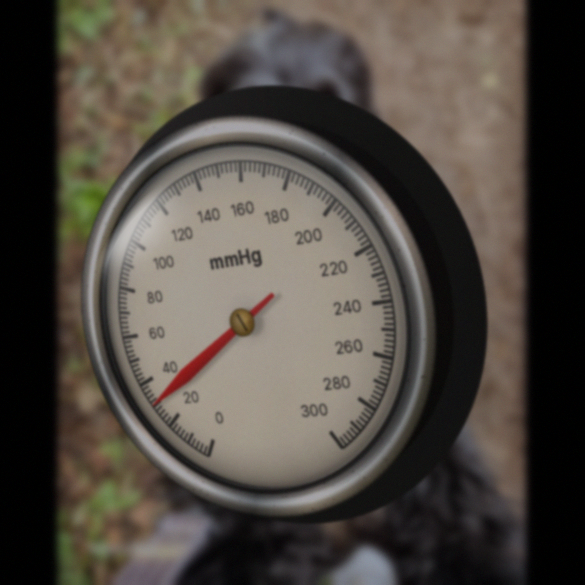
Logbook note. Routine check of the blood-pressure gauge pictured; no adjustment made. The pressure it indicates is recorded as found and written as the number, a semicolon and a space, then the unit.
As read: 30; mmHg
